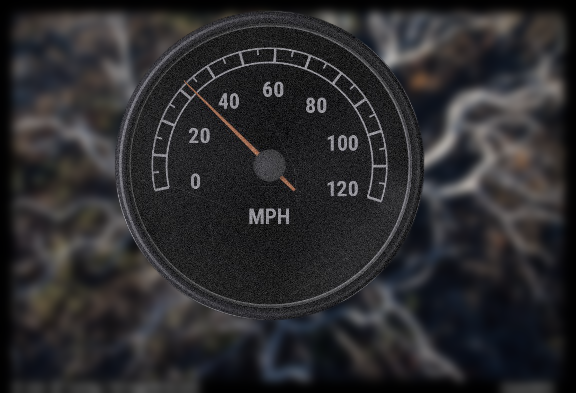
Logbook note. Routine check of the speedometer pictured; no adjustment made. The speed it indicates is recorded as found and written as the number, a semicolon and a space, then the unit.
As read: 32.5; mph
